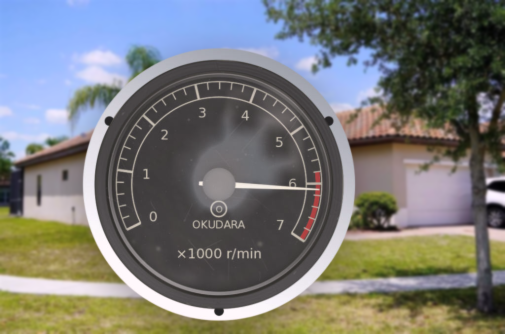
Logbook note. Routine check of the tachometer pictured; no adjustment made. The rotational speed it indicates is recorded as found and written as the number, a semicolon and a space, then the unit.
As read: 6100; rpm
